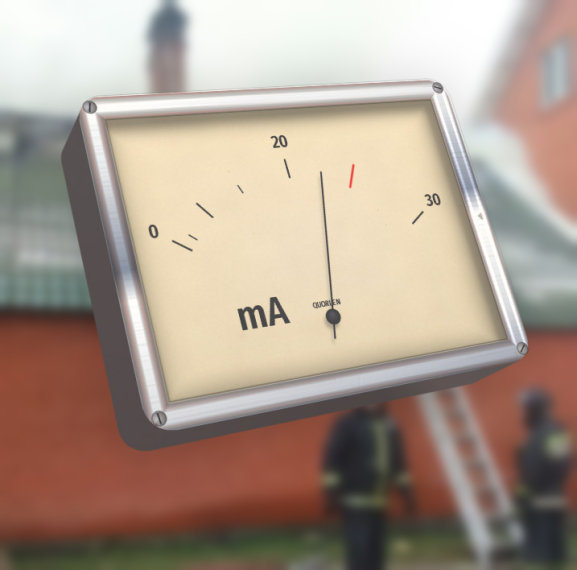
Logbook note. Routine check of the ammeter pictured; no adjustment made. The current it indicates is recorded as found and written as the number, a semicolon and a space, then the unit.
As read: 22.5; mA
